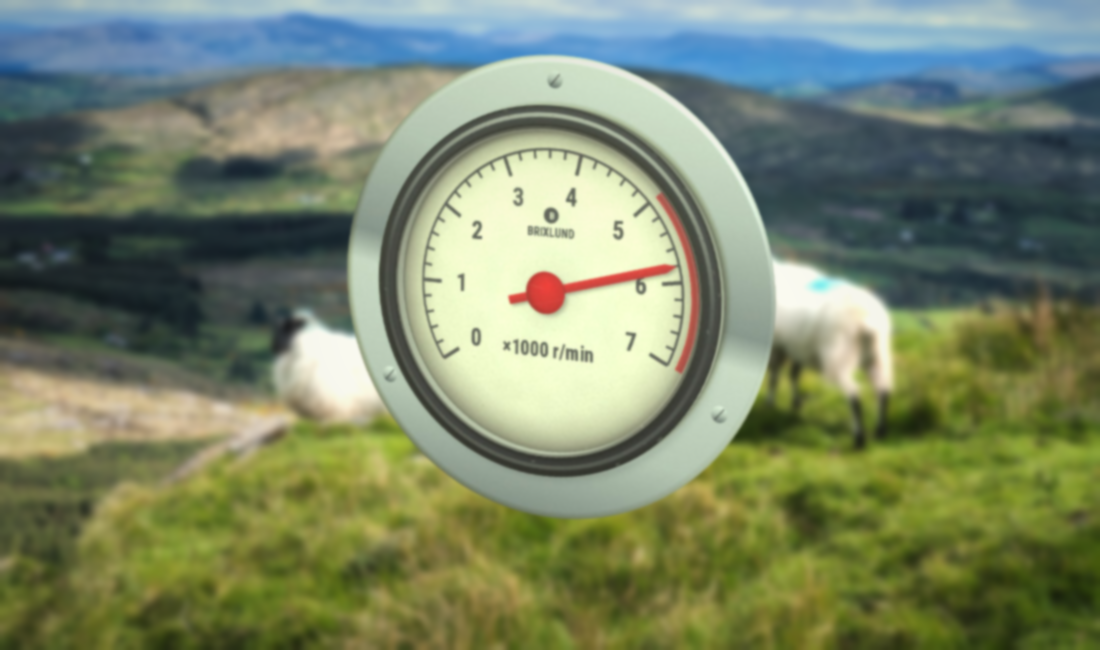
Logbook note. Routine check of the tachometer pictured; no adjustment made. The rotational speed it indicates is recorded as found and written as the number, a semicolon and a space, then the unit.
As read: 5800; rpm
